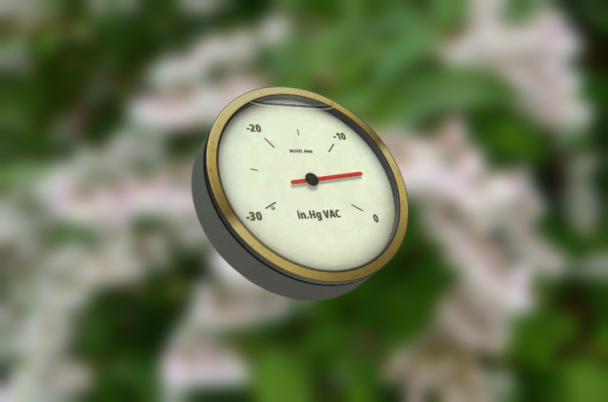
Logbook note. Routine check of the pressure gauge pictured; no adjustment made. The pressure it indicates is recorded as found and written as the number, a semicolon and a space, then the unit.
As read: -5; inHg
